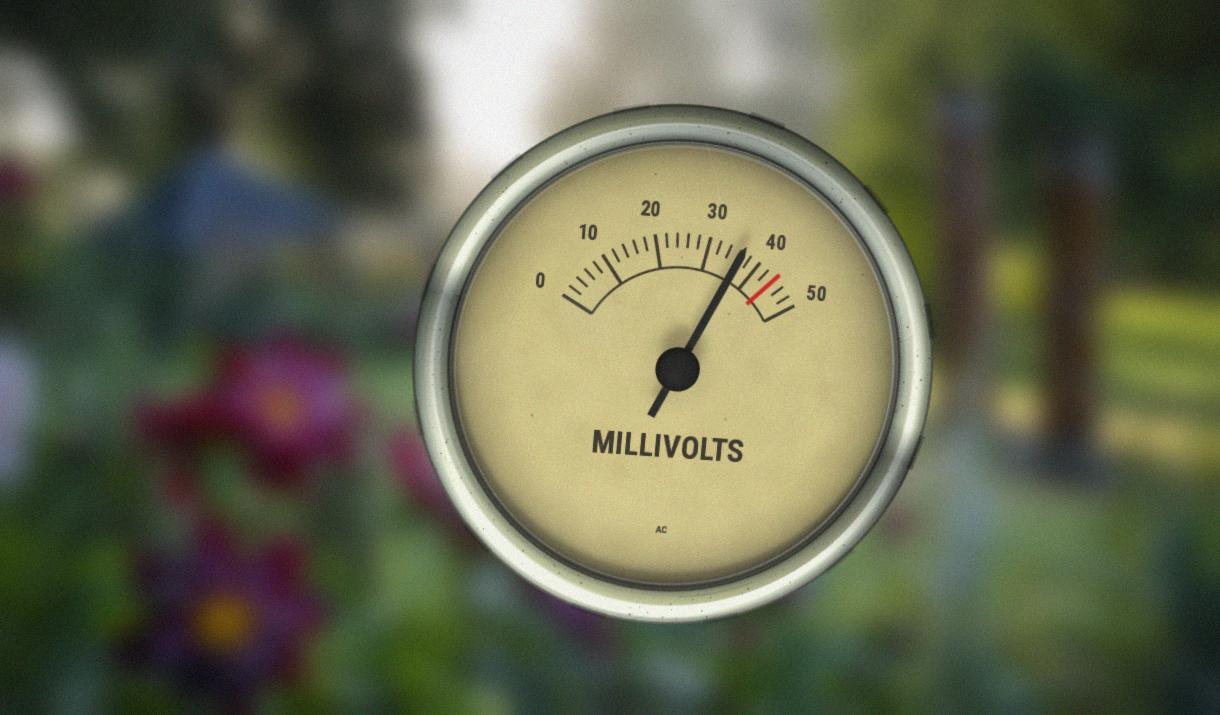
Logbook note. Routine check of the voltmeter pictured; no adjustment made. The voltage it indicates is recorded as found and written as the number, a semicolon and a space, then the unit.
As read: 36; mV
